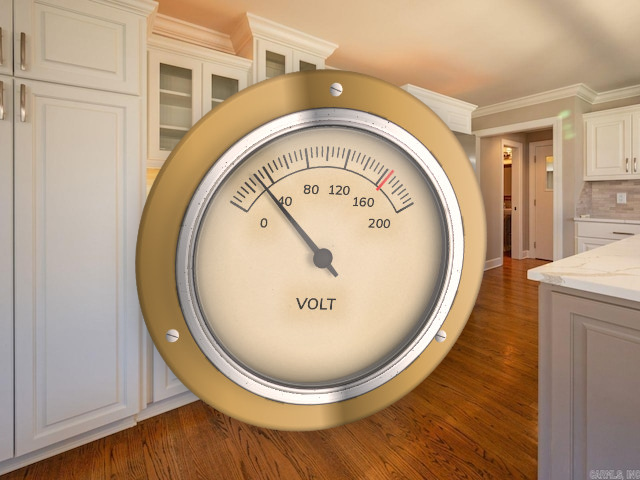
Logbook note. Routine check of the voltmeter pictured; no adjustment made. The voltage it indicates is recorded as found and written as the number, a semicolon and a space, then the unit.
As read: 30; V
